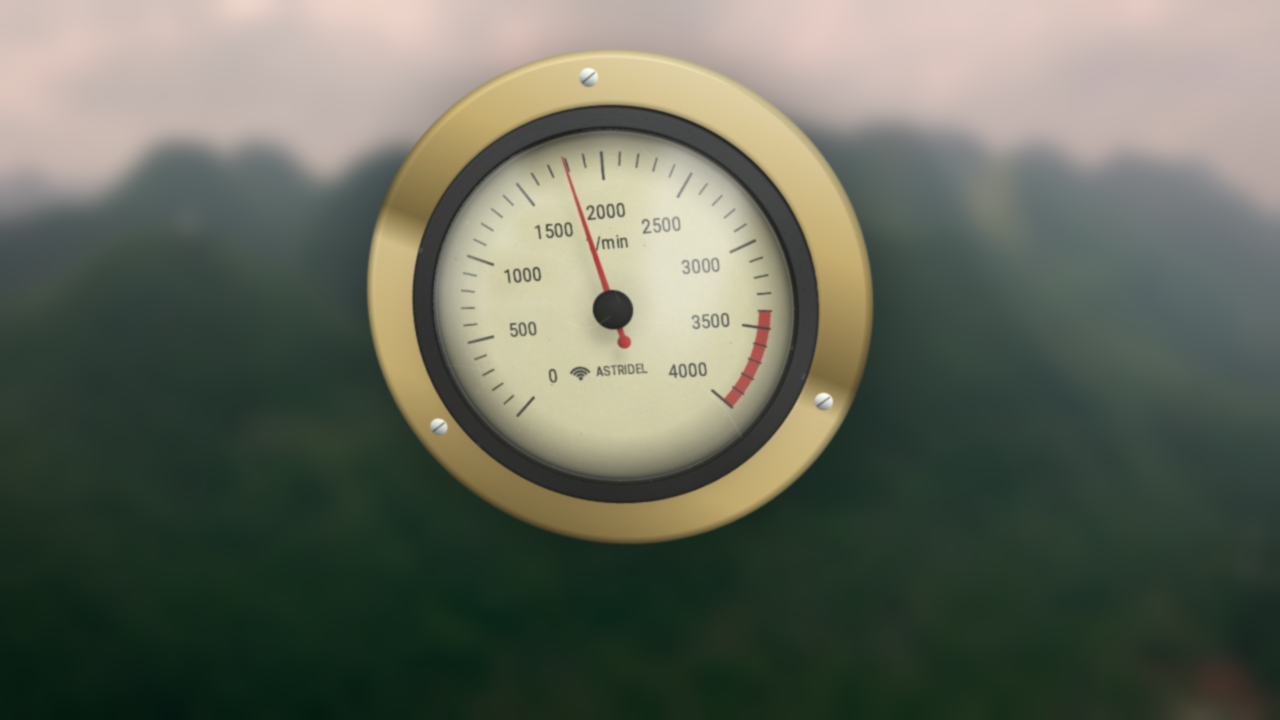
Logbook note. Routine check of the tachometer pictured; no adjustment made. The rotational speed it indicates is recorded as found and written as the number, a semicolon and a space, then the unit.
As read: 1800; rpm
